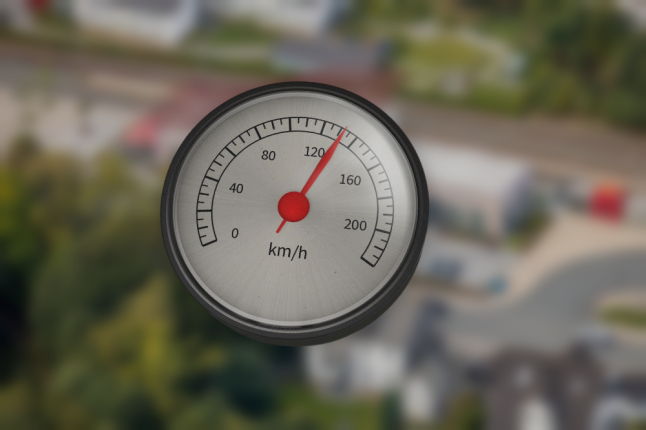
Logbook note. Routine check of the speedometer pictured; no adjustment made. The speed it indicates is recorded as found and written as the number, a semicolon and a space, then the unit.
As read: 132.5; km/h
